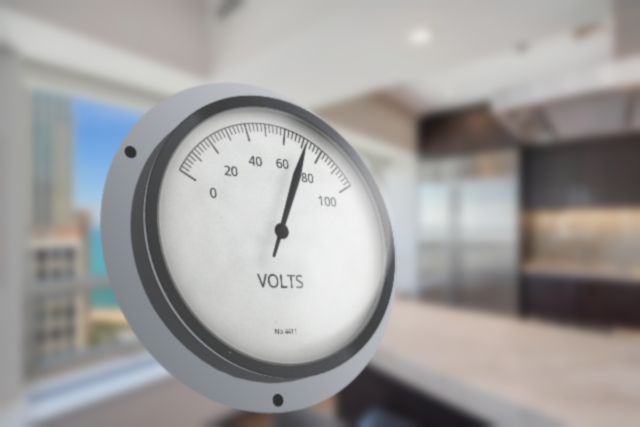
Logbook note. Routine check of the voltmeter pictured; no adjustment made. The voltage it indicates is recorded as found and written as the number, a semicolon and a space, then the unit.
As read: 70; V
